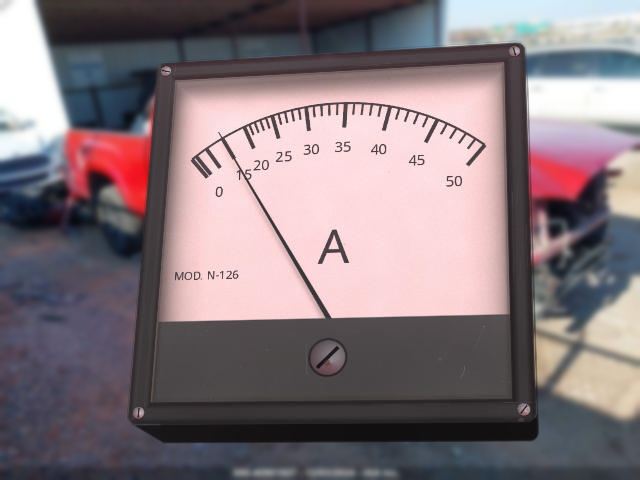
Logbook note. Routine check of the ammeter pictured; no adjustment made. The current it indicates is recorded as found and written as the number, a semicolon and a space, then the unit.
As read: 15; A
